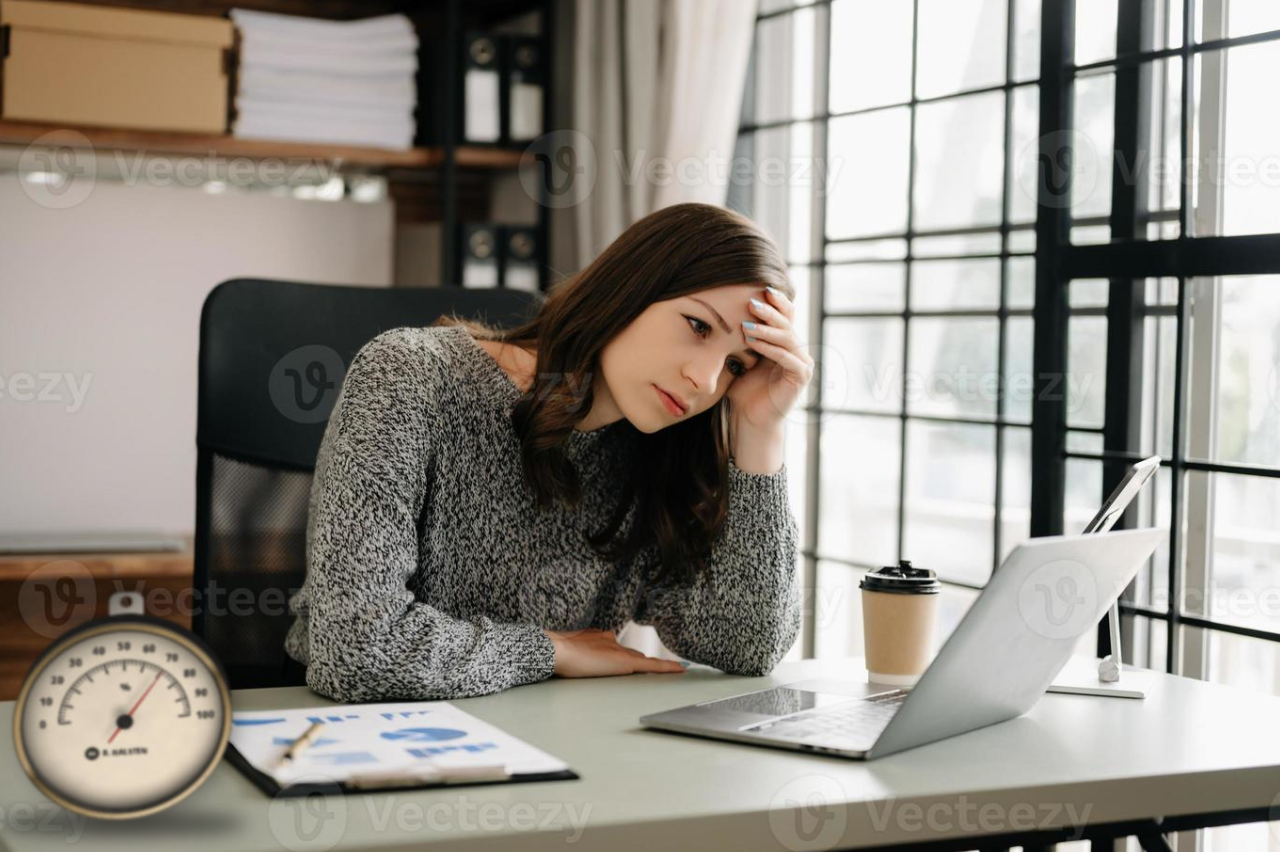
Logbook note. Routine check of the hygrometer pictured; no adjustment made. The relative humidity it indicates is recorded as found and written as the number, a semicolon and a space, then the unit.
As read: 70; %
